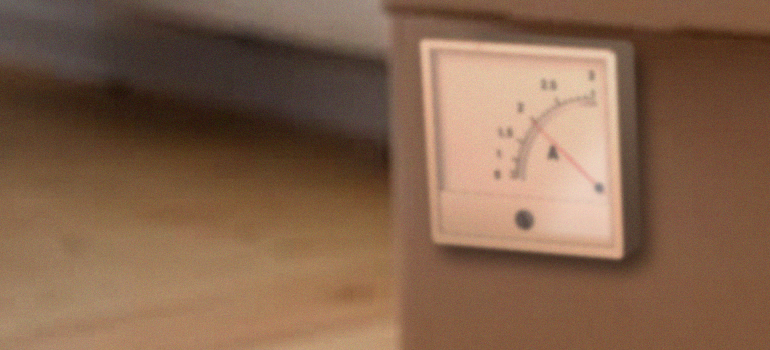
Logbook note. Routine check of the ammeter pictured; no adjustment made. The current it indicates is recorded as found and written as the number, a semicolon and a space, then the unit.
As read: 2; A
